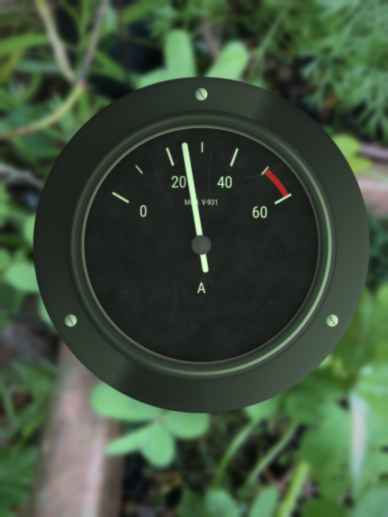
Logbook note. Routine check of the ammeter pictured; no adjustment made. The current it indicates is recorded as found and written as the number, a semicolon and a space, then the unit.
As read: 25; A
